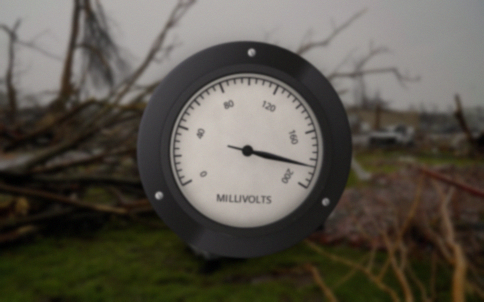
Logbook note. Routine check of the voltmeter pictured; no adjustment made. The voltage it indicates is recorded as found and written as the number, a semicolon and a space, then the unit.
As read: 185; mV
